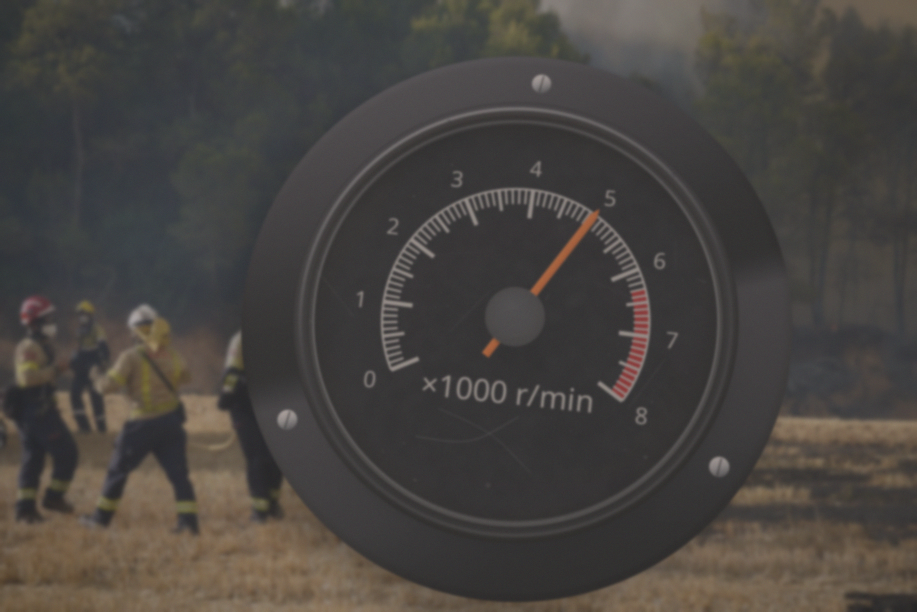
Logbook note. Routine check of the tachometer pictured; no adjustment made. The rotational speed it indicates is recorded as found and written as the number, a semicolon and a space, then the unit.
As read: 5000; rpm
